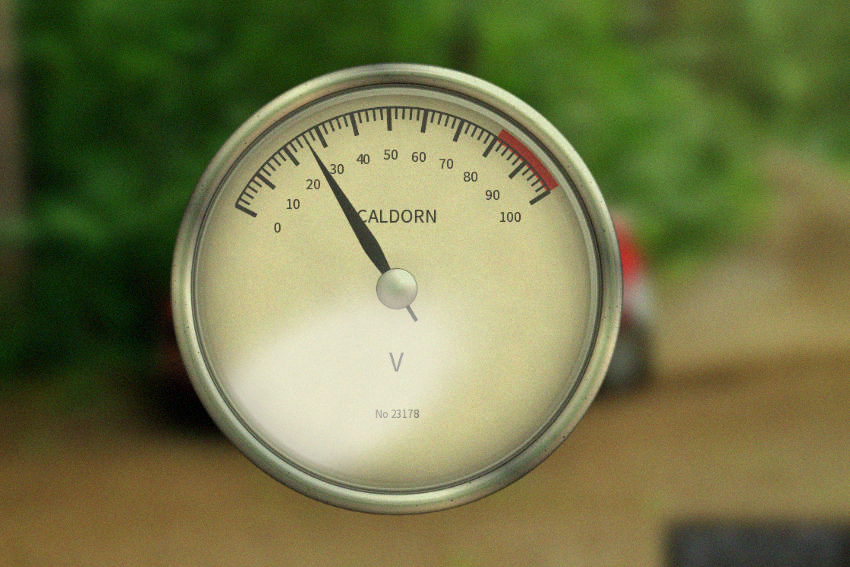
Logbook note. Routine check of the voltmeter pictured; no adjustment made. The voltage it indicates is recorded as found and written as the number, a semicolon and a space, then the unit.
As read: 26; V
